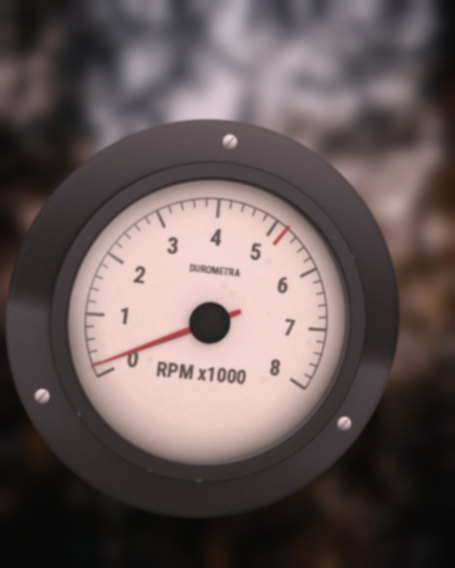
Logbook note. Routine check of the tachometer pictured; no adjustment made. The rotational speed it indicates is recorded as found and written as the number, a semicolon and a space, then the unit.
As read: 200; rpm
